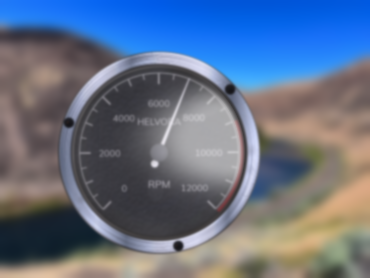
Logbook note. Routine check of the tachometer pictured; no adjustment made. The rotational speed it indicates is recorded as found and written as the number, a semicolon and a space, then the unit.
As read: 7000; rpm
